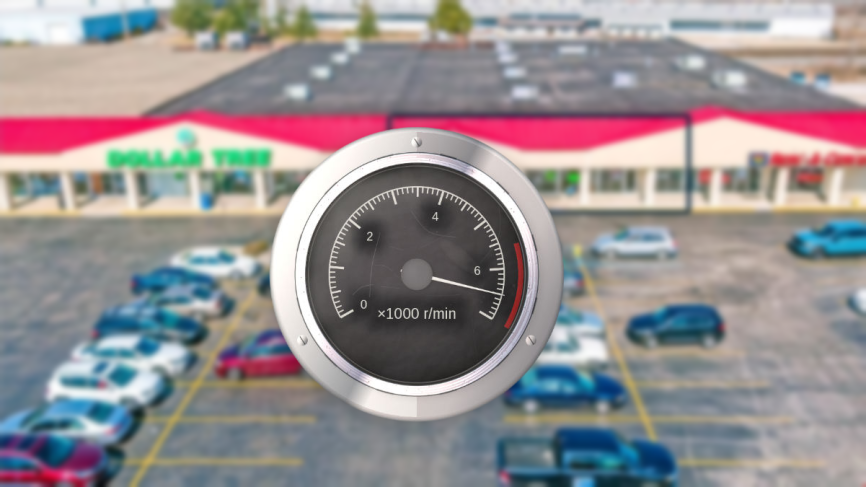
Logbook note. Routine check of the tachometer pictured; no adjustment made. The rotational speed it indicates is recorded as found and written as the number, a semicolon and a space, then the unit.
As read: 6500; rpm
